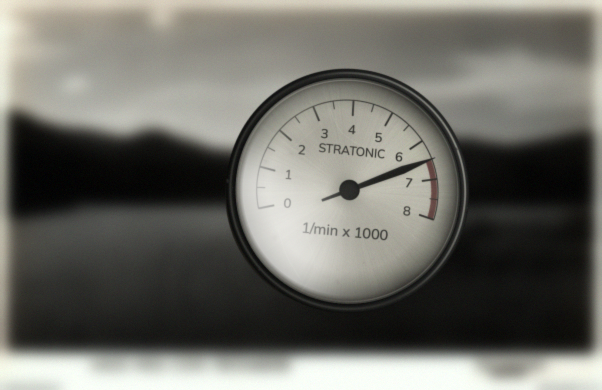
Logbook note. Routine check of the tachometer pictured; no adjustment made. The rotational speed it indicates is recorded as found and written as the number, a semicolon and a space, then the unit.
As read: 6500; rpm
